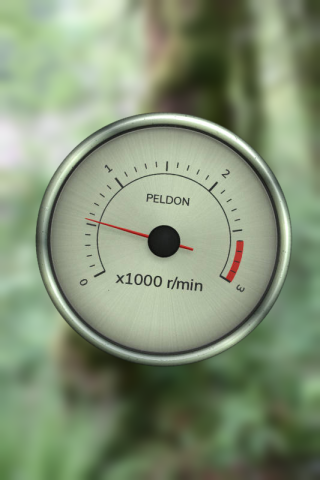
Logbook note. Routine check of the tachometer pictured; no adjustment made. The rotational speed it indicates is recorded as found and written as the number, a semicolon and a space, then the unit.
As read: 550; rpm
